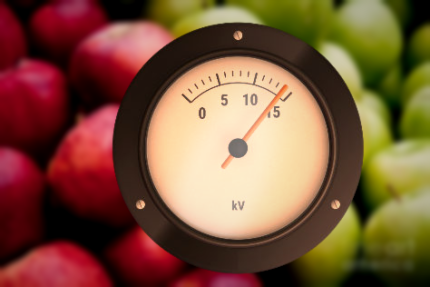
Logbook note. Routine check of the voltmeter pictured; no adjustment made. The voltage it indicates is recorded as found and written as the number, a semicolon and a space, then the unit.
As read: 14; kV
